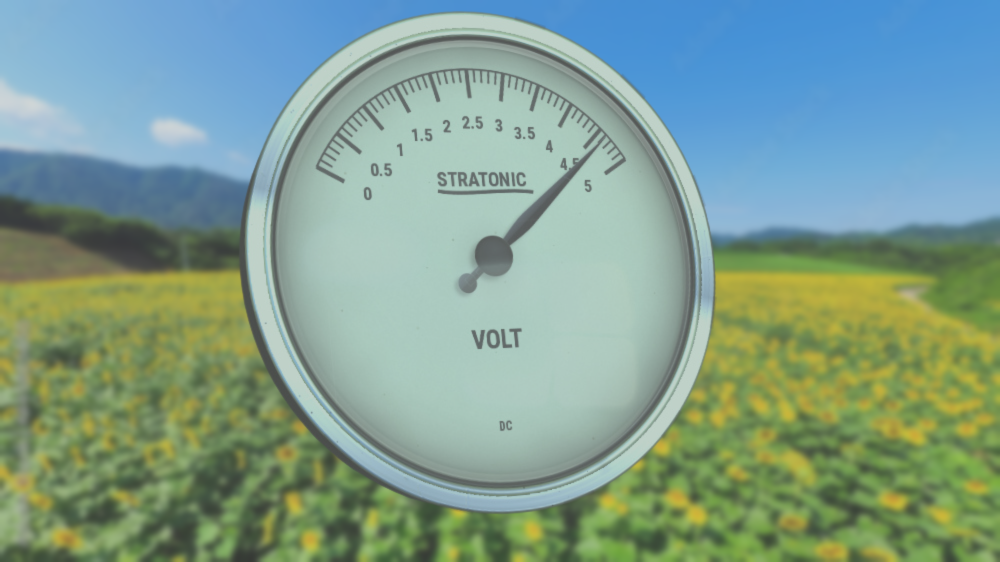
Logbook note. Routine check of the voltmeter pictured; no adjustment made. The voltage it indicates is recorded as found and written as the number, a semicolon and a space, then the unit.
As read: 4.6; V
